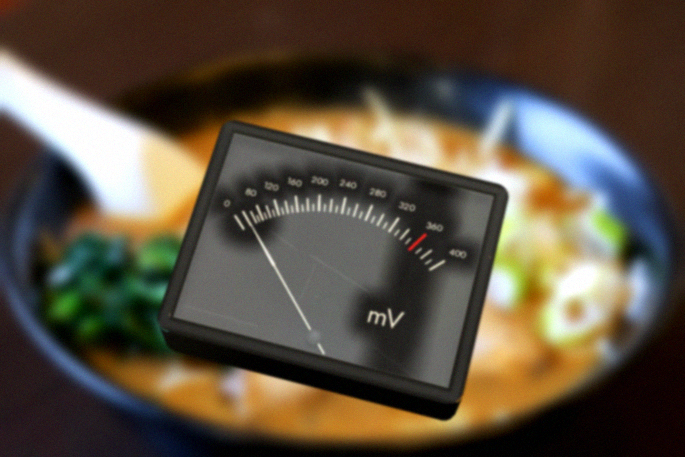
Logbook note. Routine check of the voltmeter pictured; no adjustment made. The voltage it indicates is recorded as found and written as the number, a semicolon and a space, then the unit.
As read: 40; mV
